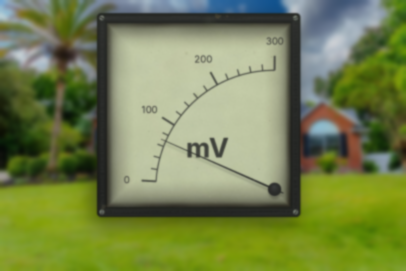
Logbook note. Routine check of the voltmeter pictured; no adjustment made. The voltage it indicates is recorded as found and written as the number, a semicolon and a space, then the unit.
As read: 70; mV
